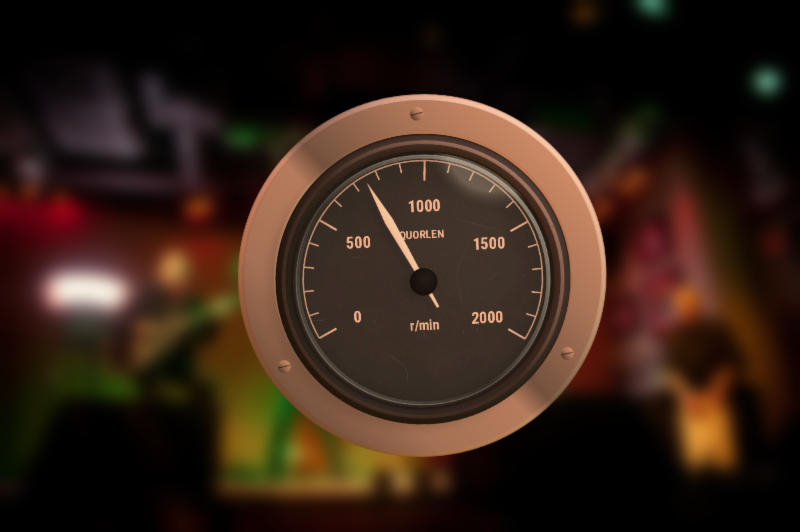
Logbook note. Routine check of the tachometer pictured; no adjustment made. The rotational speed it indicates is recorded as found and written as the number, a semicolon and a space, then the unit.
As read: 750; rpm
